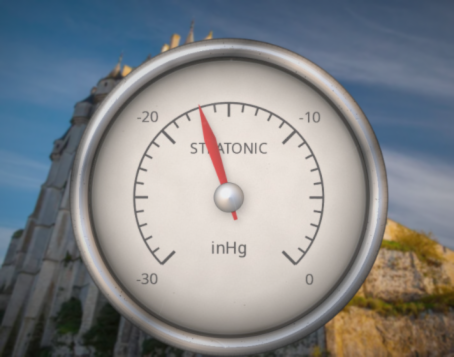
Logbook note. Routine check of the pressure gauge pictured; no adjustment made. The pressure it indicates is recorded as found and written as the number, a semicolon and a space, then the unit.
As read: -17; inHg
